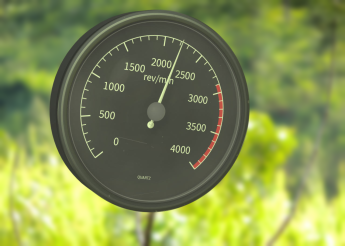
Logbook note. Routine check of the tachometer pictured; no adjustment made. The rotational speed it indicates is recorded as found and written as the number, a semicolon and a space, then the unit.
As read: 2200; rpm
